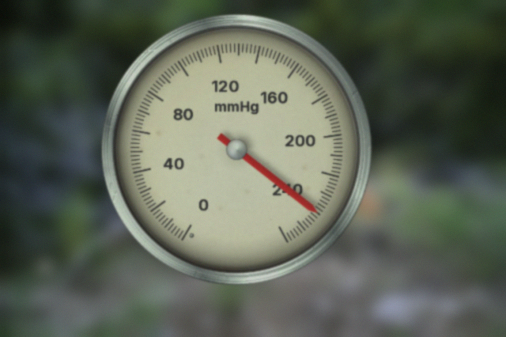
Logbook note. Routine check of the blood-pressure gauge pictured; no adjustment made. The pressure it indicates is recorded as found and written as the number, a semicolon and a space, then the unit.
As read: 240; mmHg
